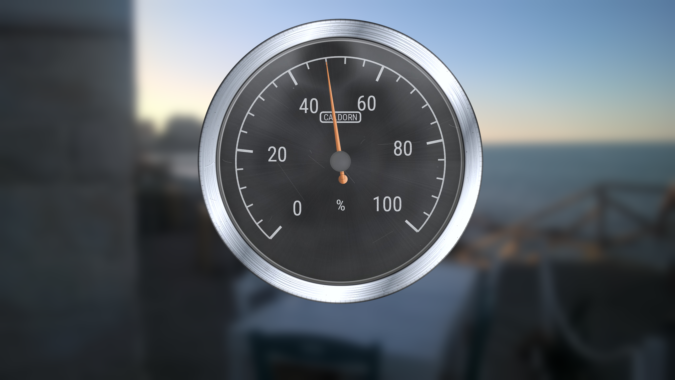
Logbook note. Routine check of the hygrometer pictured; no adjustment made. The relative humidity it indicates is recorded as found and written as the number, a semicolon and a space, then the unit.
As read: 48; %
